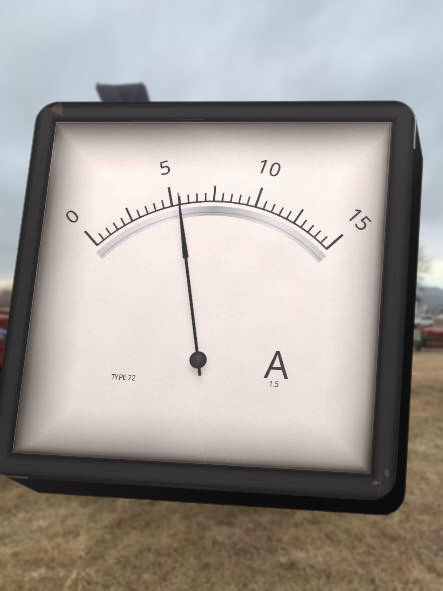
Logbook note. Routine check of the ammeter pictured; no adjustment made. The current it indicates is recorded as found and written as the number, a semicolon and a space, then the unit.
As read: 5.5; A
